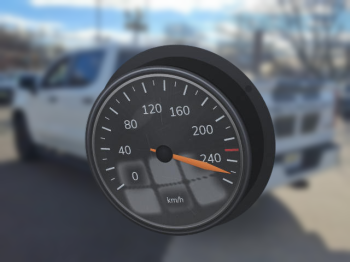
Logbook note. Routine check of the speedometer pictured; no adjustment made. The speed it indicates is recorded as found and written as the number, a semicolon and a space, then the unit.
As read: 250; km/h
